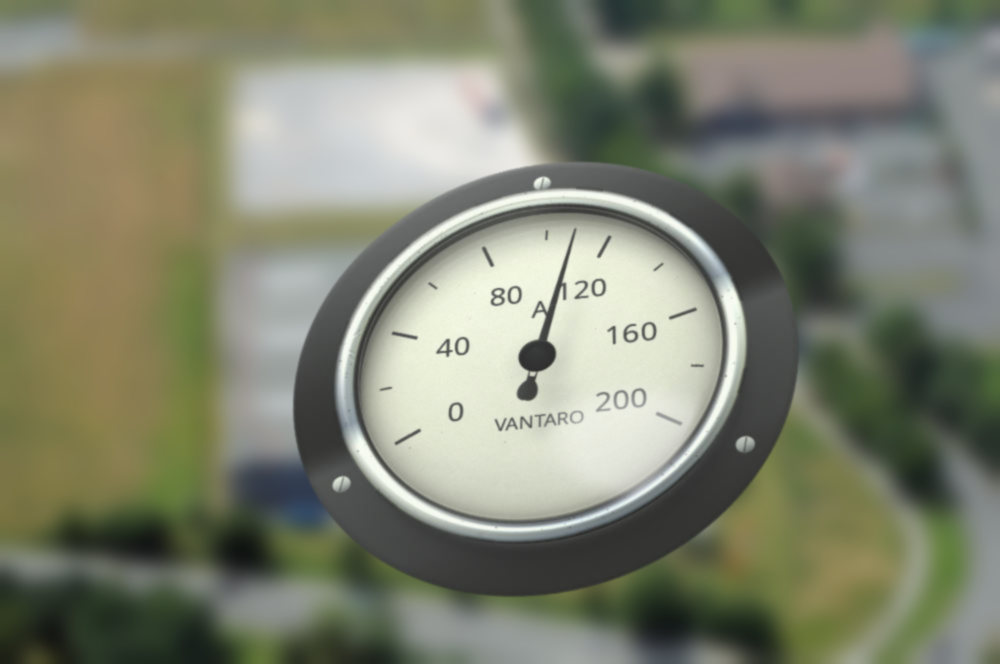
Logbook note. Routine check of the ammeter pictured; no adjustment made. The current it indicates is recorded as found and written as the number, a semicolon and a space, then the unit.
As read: 110; A
